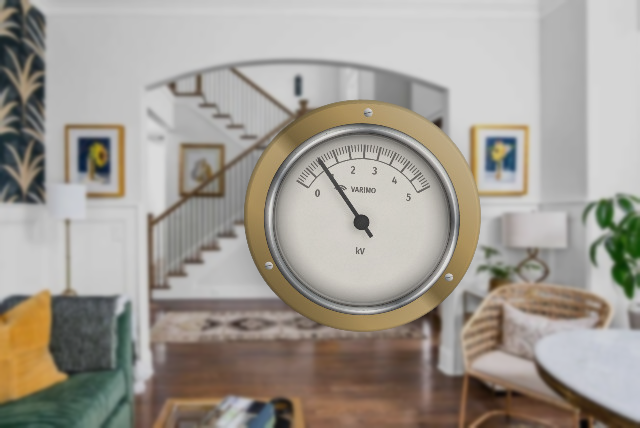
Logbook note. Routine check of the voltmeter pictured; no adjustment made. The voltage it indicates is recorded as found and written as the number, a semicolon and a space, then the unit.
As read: 1; kV
